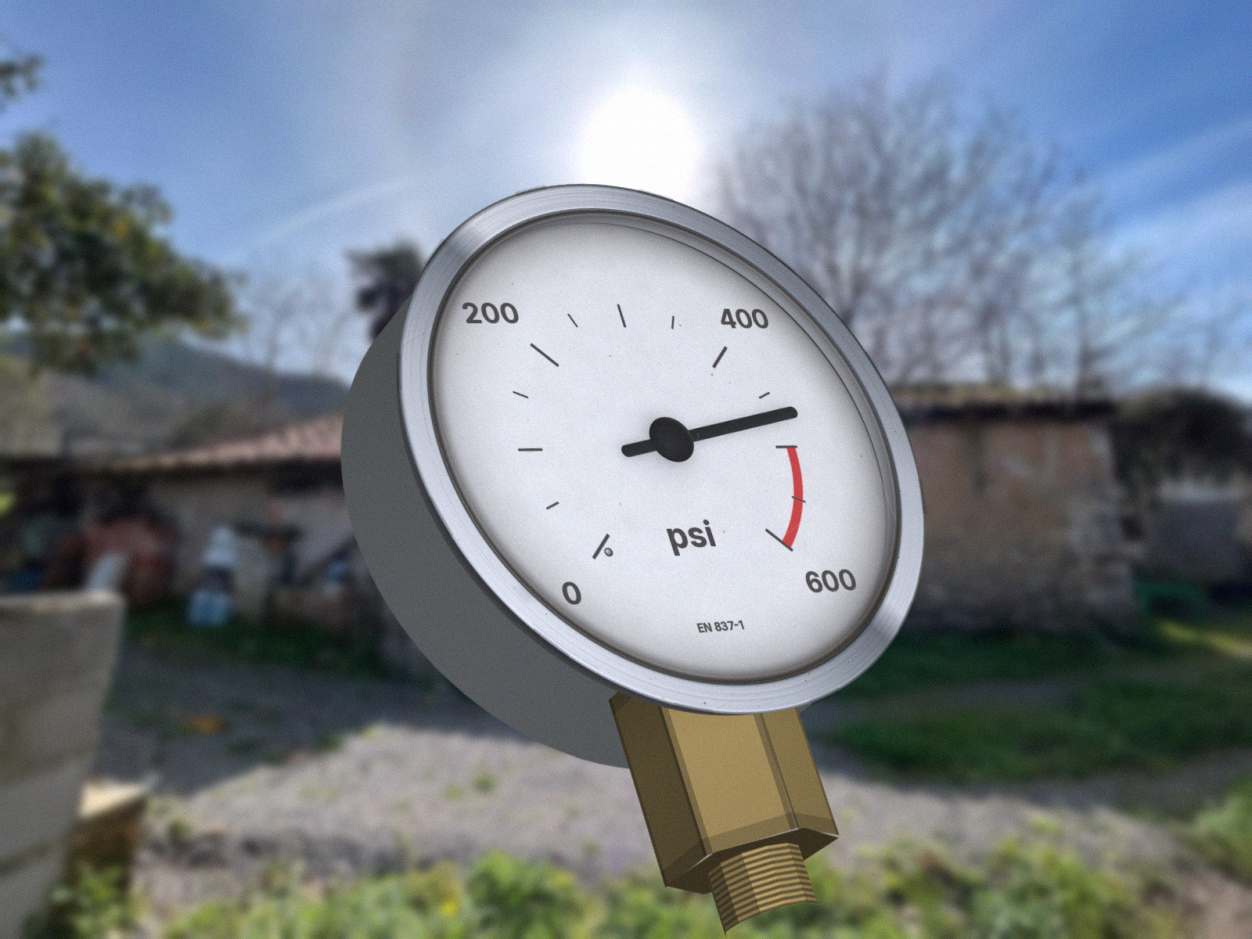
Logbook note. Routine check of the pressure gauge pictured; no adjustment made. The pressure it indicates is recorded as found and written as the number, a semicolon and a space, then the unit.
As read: 475; psi
